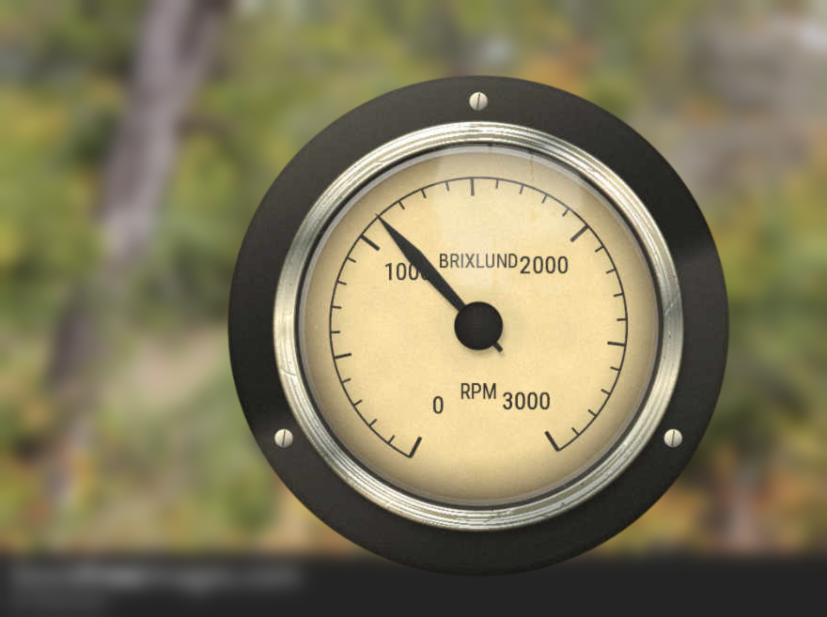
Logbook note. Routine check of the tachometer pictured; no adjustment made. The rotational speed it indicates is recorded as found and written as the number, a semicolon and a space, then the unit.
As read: 1100; rpm
